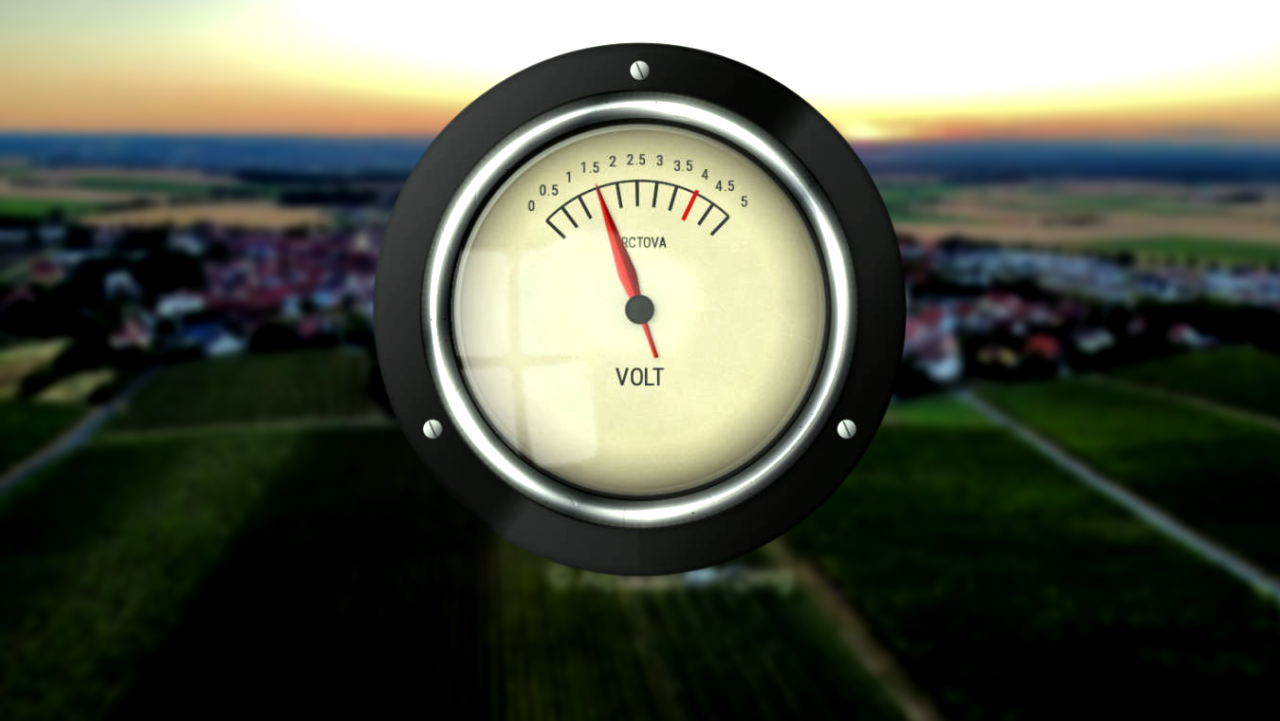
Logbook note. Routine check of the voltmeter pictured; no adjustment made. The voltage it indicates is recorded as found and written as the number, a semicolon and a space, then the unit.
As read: 1.5; V
